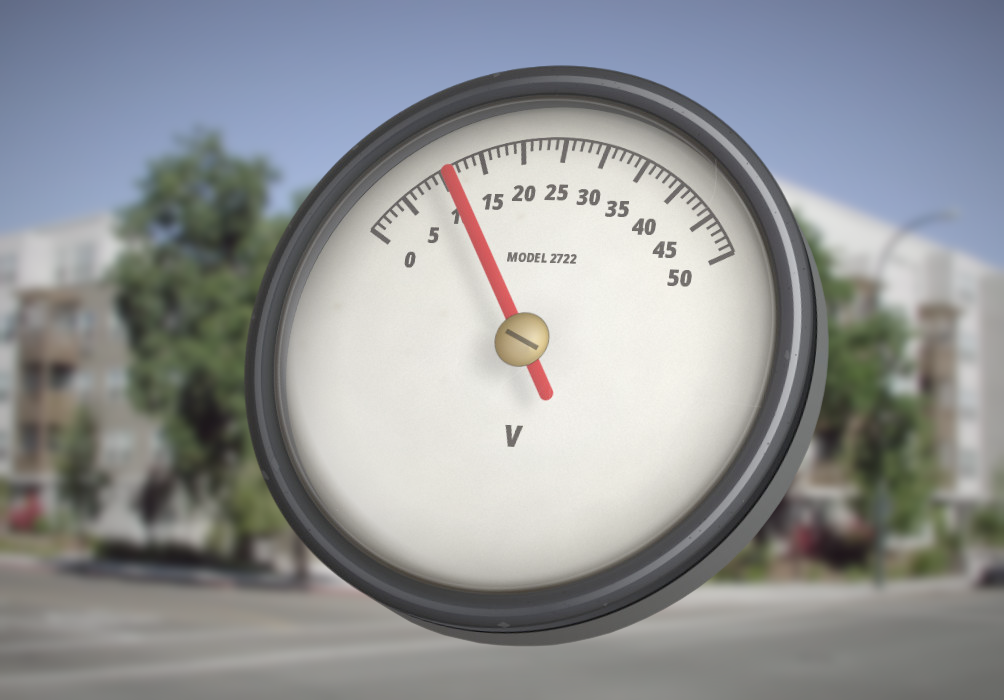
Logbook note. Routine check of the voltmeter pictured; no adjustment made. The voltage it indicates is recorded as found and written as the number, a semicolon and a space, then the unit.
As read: 11; V
